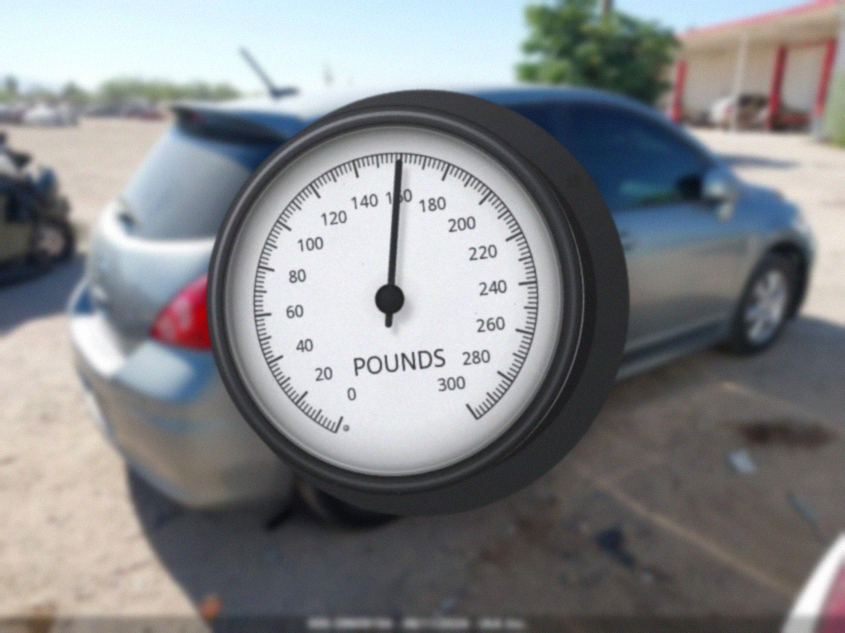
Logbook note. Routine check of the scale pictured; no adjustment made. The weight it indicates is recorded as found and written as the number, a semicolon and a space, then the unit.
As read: 160; lb
